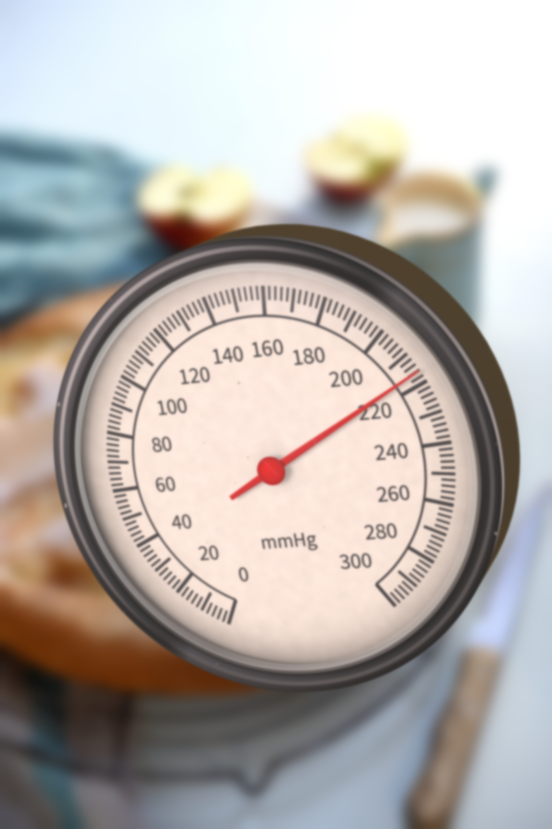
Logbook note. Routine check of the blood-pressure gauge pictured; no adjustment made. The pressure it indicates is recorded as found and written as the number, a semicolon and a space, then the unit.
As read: 216; mmHg
